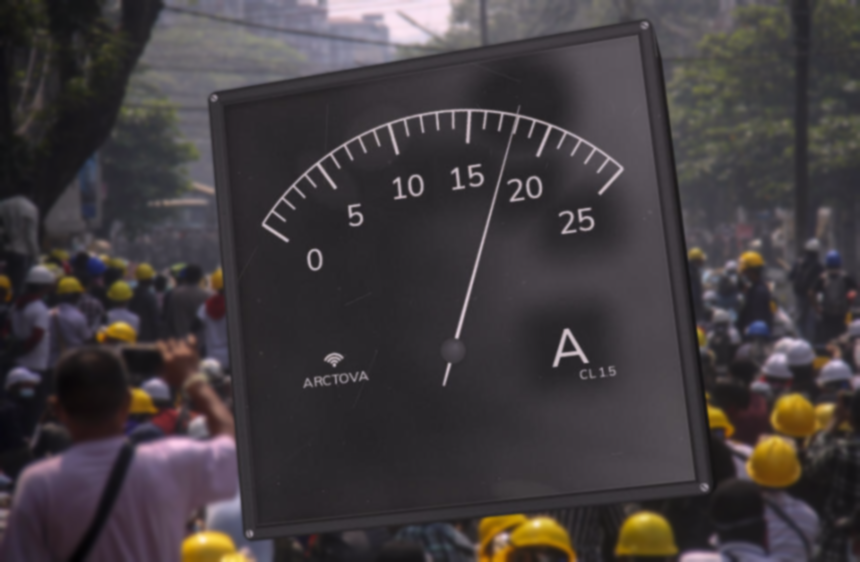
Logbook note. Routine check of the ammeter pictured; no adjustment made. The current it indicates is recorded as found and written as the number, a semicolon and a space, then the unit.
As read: 18; A
